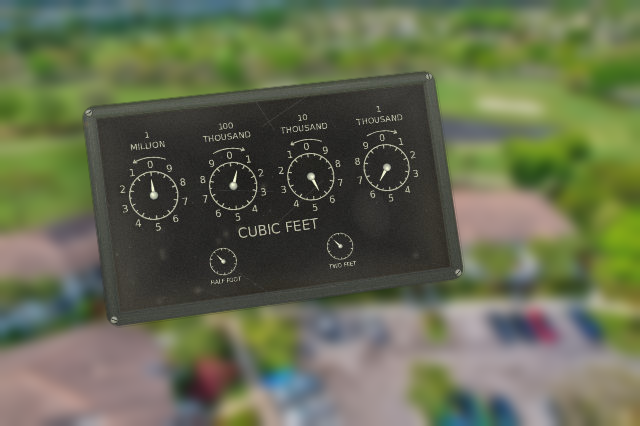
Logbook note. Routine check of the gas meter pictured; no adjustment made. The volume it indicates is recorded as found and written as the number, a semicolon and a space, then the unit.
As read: 5600; ft³
